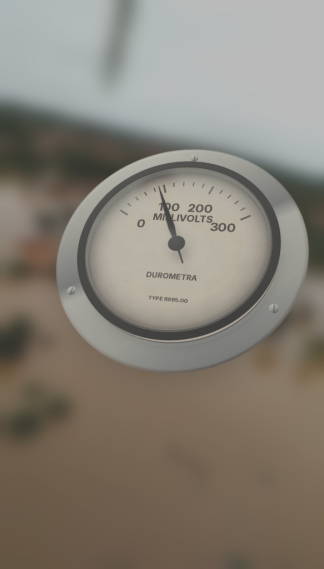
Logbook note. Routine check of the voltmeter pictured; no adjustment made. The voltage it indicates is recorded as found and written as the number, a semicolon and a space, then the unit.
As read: 90; mV
